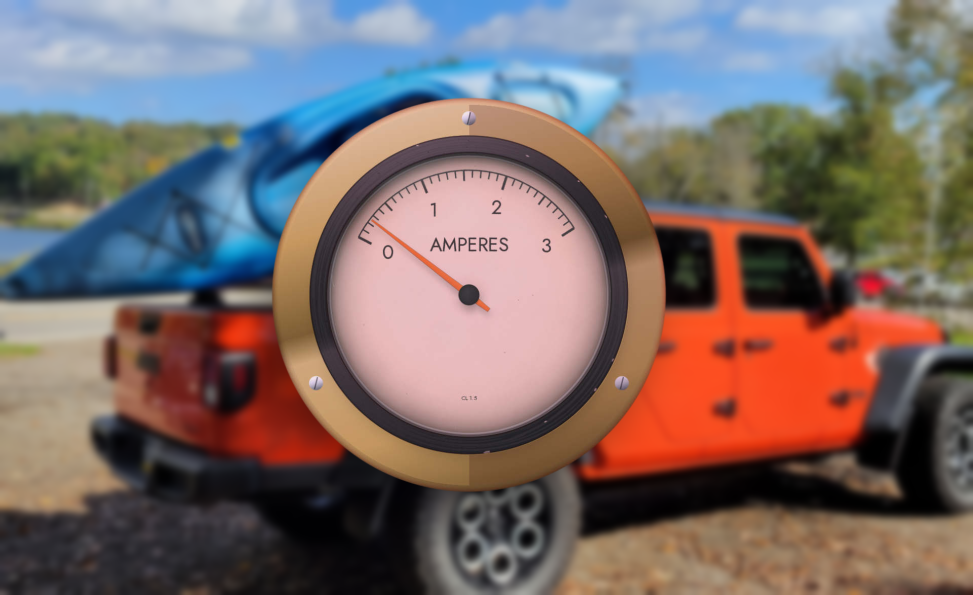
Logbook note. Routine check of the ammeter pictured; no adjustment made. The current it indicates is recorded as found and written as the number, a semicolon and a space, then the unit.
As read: 0.25; A
